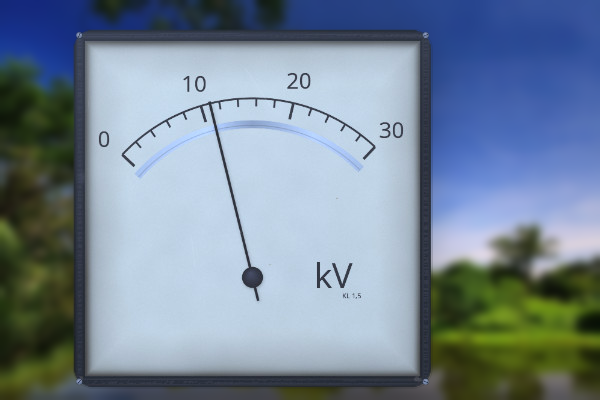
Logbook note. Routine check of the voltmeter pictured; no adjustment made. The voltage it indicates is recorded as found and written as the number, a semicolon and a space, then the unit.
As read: 11; kV
